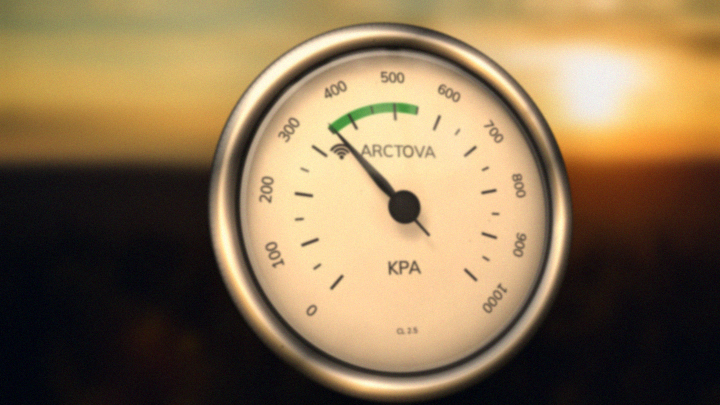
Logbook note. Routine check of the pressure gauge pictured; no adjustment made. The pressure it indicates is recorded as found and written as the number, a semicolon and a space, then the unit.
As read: 350; kPa
